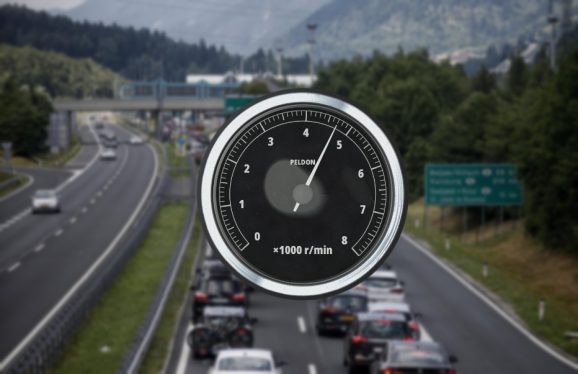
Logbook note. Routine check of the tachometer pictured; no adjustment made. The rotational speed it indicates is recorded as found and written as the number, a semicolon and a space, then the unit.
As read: 4700; rpm
